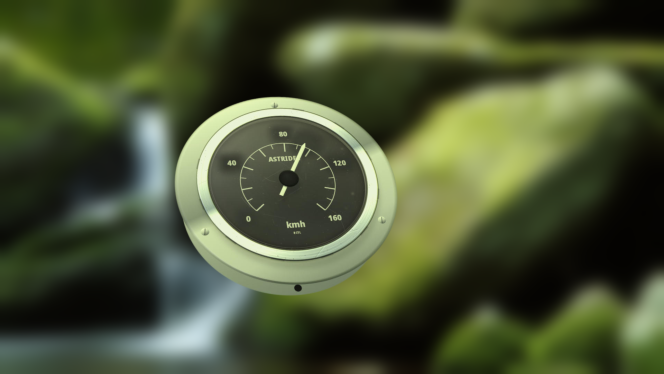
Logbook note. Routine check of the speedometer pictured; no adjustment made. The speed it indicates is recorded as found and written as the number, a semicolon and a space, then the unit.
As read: 95; km/h
